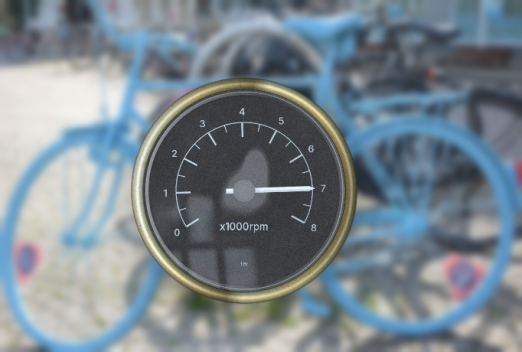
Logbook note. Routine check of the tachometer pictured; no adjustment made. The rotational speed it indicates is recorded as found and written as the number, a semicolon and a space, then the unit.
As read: 7000; rpm
